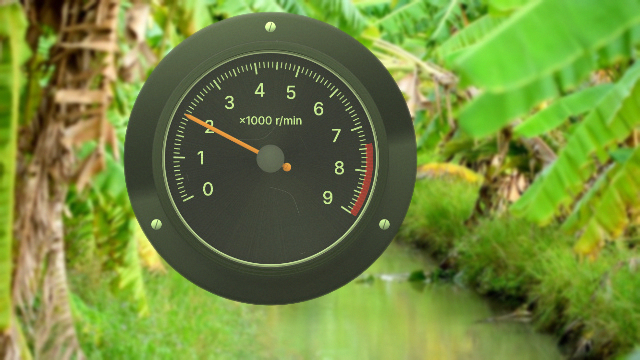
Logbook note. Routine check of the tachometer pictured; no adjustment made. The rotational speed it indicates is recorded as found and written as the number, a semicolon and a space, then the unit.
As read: 2000; rpm
